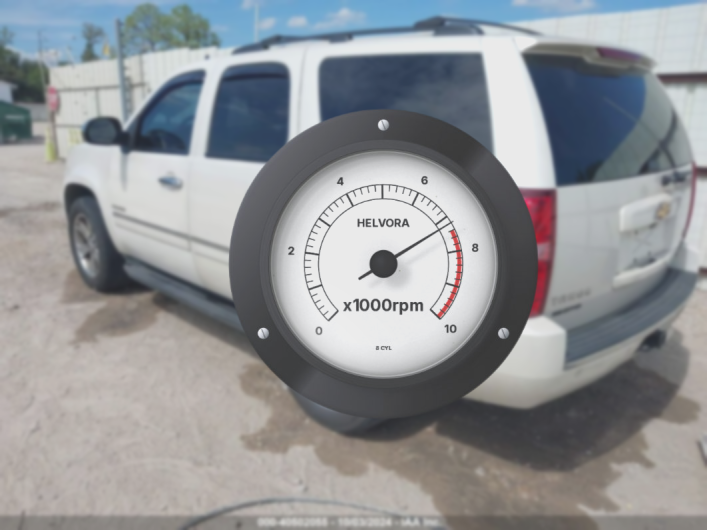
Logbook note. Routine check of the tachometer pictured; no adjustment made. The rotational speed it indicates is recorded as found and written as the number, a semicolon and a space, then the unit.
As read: 7200; rpm
